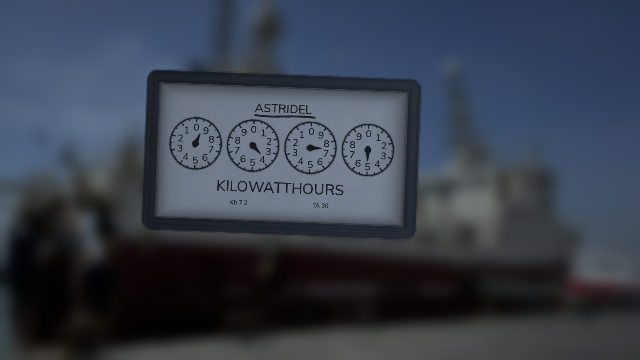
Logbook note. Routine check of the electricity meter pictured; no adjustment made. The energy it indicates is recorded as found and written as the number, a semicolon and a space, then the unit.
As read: 9375; kWh
